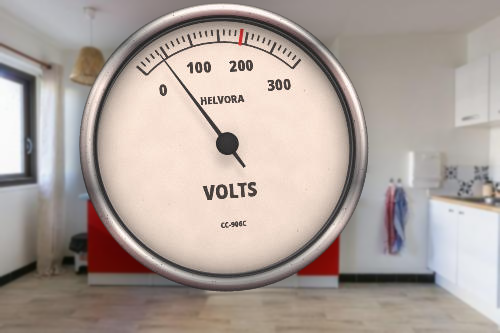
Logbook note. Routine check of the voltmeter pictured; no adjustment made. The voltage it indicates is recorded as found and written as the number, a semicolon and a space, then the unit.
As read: 40; V
